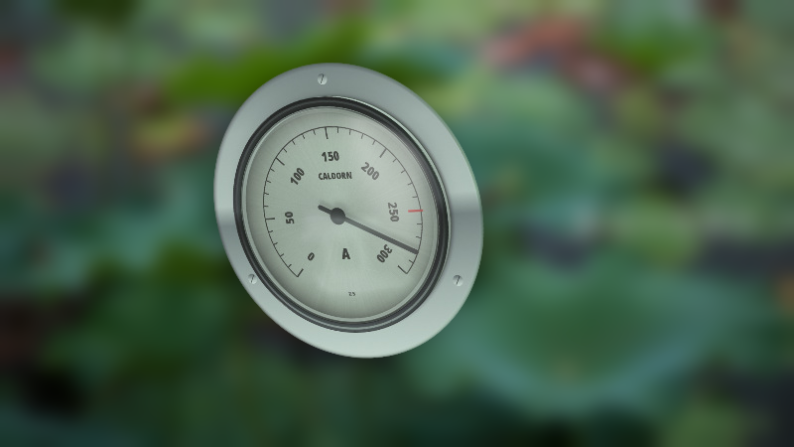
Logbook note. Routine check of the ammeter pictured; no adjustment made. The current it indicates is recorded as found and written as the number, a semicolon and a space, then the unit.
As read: 280; A
